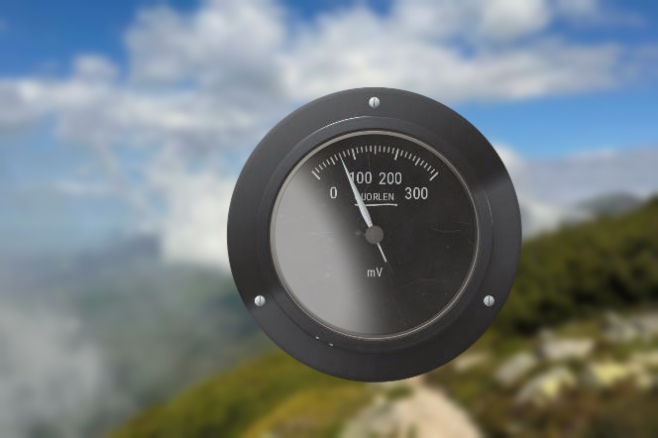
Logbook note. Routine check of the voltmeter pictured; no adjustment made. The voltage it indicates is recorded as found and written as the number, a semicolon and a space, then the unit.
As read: 70; mV
